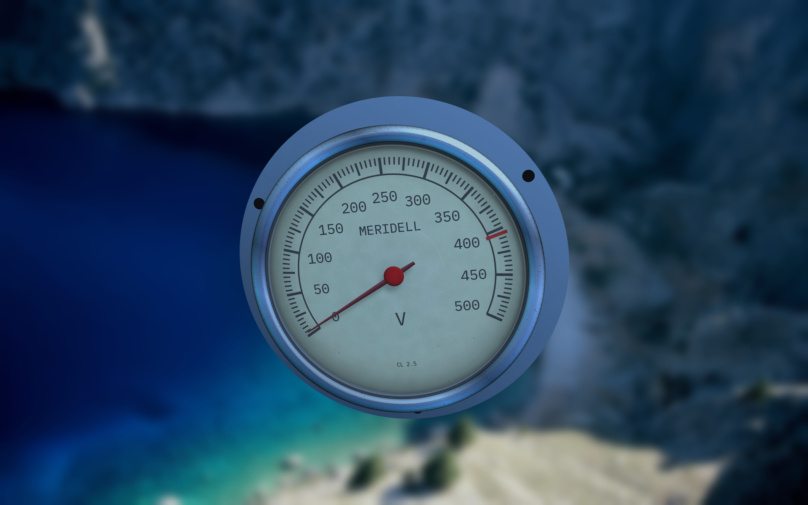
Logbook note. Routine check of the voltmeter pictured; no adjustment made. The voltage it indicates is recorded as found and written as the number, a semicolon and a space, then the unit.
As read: 5; V
